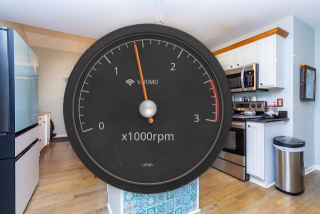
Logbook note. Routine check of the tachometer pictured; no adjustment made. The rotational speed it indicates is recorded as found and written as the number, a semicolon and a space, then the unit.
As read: 1400; rpm
